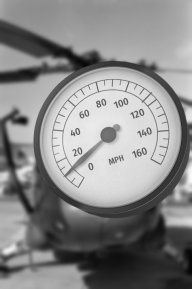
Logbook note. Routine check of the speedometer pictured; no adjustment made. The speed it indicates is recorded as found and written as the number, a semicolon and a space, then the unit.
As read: 10; mph
